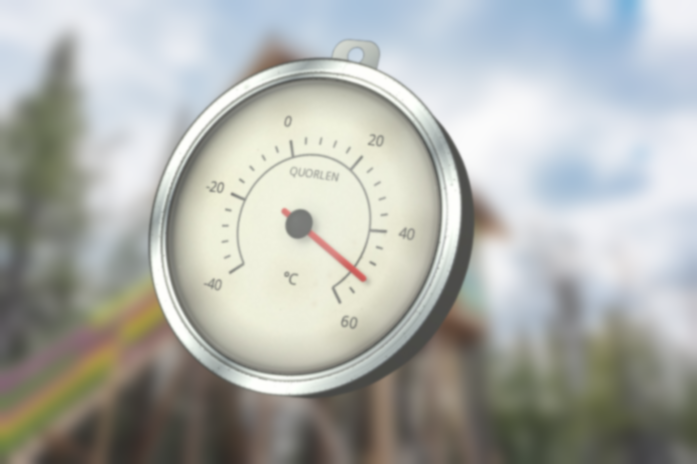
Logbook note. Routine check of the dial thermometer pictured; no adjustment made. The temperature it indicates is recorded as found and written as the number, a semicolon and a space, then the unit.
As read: 52; °C
